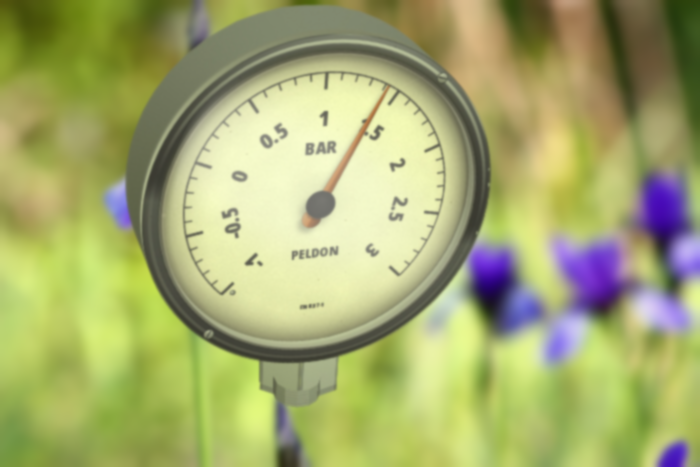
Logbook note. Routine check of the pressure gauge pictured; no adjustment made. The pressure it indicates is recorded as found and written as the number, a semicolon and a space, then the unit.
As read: 1.4; bar
